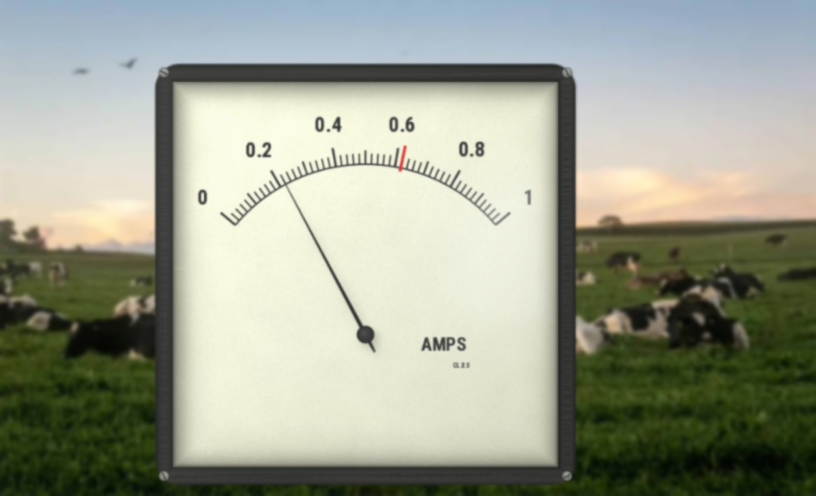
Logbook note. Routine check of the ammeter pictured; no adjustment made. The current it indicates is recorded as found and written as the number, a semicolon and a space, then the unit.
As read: 0.22; A
